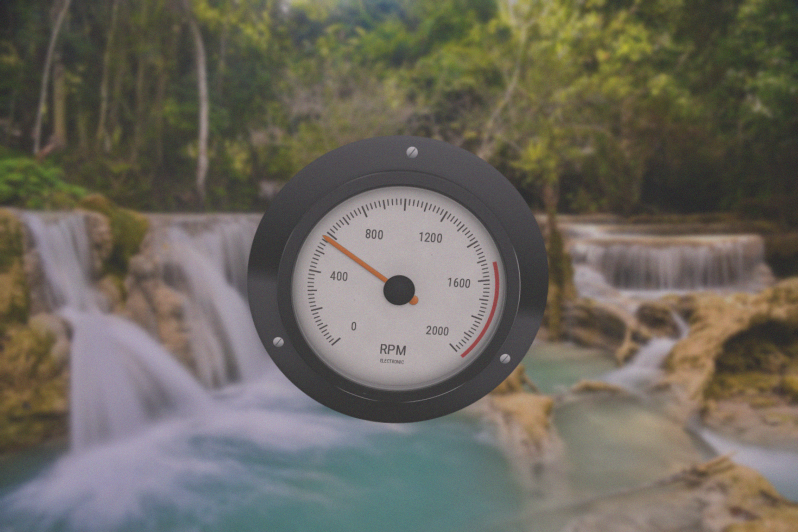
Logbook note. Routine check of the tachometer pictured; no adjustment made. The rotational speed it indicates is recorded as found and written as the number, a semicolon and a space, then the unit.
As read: 580; rpm
